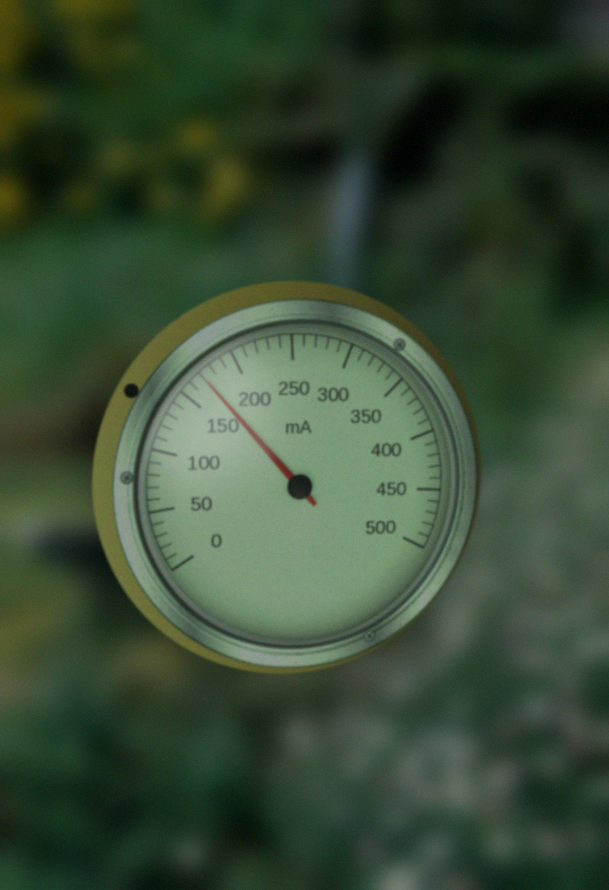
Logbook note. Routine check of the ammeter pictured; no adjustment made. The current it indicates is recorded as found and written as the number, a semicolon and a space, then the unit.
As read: 170; mA
